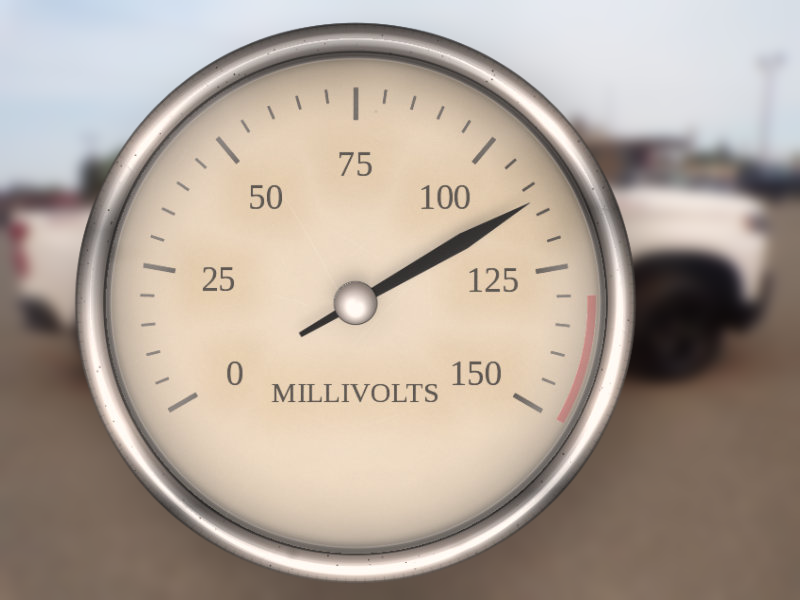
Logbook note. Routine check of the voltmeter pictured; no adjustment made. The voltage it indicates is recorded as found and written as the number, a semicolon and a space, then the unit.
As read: 112.5; mV
